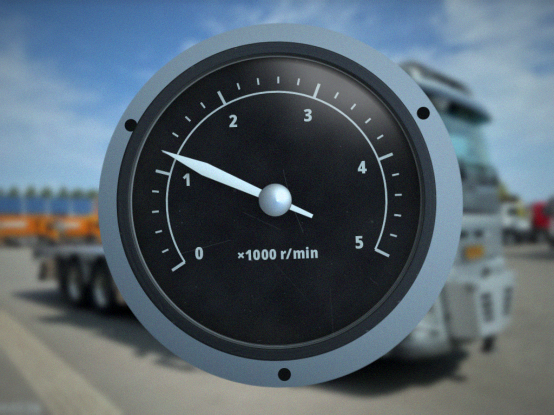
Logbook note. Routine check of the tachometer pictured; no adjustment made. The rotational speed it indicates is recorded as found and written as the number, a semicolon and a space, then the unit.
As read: 1200; rpm
